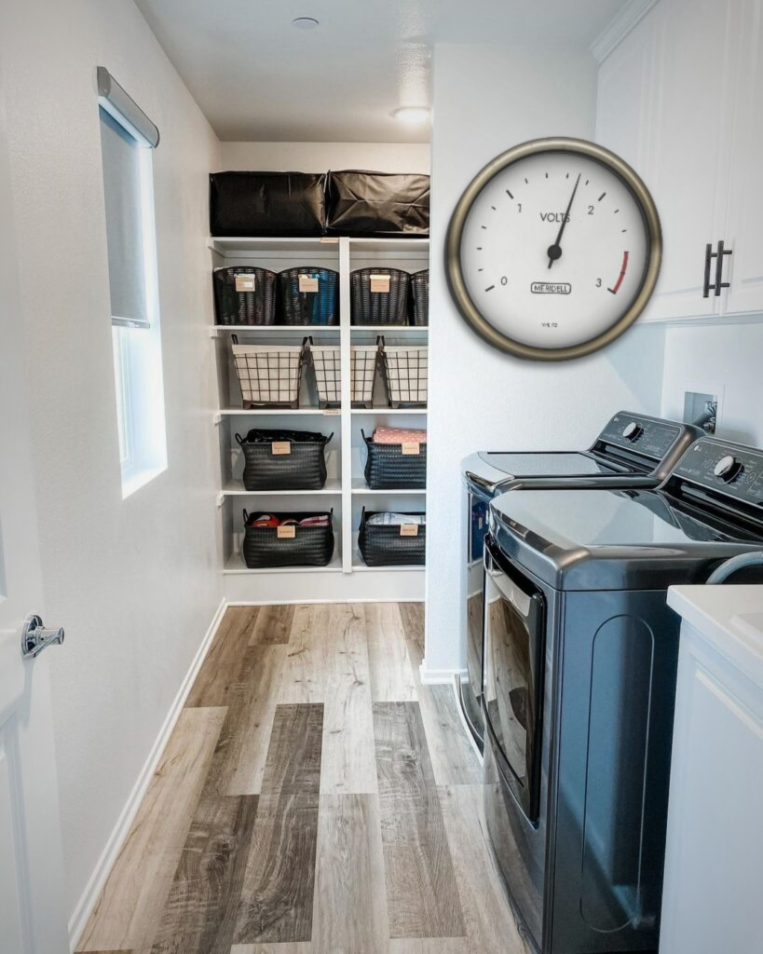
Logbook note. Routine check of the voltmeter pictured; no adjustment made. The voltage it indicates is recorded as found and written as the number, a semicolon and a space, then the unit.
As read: 1.7; V
